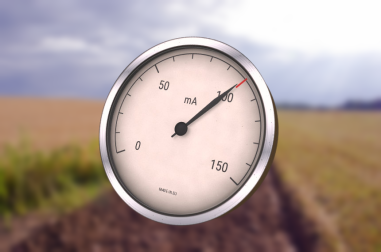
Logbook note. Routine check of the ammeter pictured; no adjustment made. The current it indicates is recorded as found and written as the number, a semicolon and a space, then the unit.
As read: 100; mA
